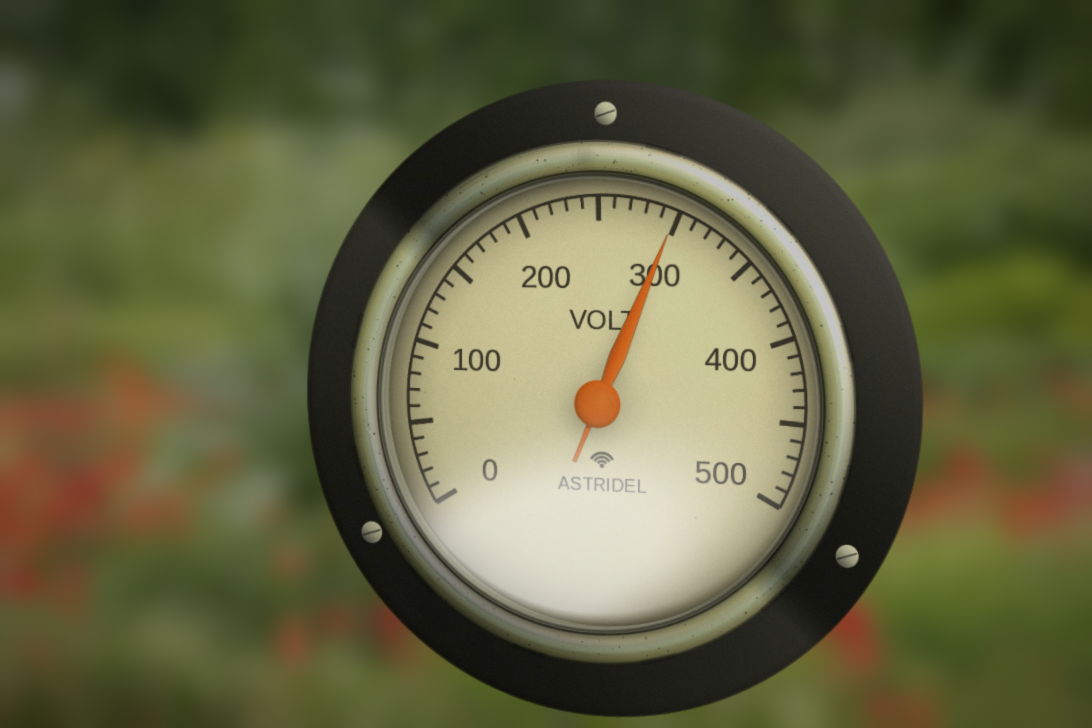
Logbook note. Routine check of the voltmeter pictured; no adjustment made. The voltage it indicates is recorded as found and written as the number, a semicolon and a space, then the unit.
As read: 300; V
